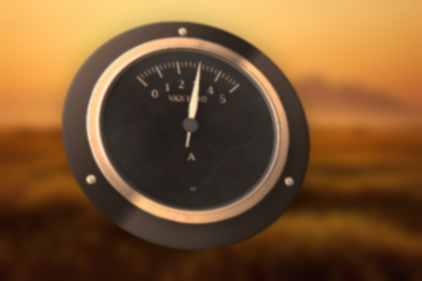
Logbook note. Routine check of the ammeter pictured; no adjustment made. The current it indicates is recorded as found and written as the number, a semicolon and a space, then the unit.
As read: 3; A
